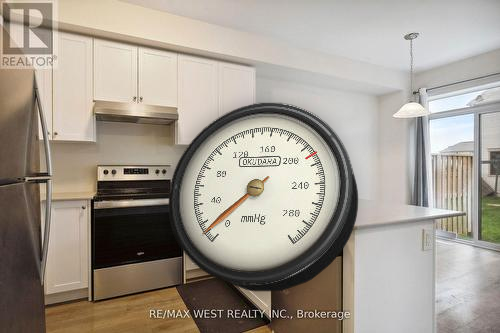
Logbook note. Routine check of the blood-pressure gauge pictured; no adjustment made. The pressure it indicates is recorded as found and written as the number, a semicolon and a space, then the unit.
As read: 10; mmHg
